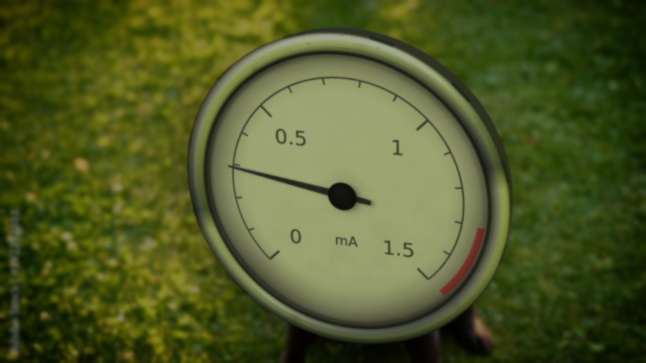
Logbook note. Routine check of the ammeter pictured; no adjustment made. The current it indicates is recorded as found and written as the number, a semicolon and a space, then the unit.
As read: 0.3; mA
